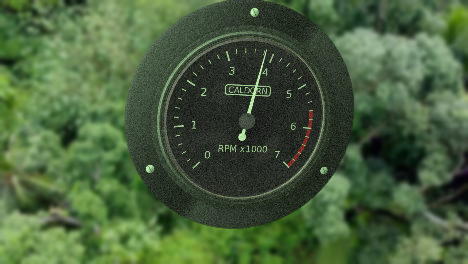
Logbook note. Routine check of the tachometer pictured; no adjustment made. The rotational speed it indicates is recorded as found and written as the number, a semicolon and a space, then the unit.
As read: 3800; rpm
